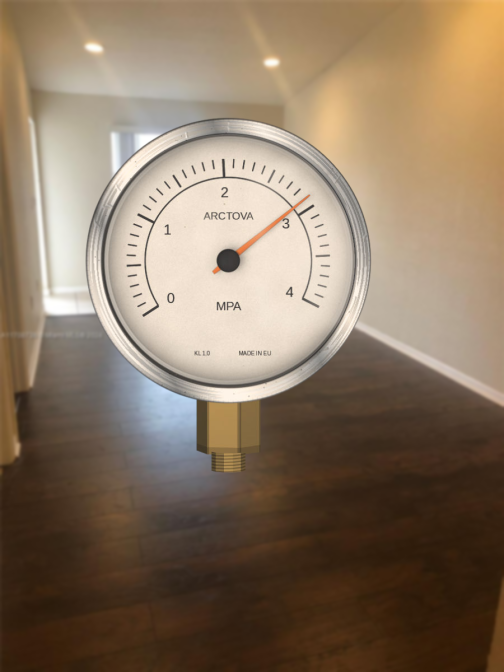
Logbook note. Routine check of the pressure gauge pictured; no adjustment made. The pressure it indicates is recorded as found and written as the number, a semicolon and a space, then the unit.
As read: 2.9; MPa
